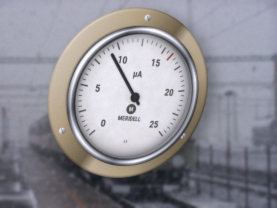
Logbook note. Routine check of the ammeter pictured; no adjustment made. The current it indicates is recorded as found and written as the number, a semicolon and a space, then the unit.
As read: 9; µA
